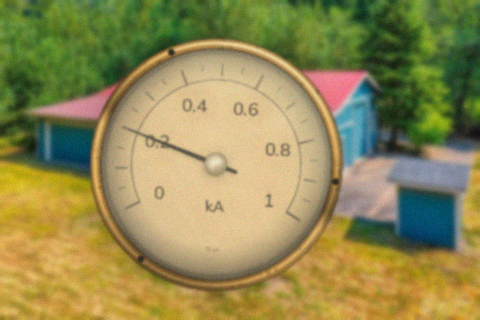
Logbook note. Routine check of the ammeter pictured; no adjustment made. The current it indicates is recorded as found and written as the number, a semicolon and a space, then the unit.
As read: 0.2; kA
